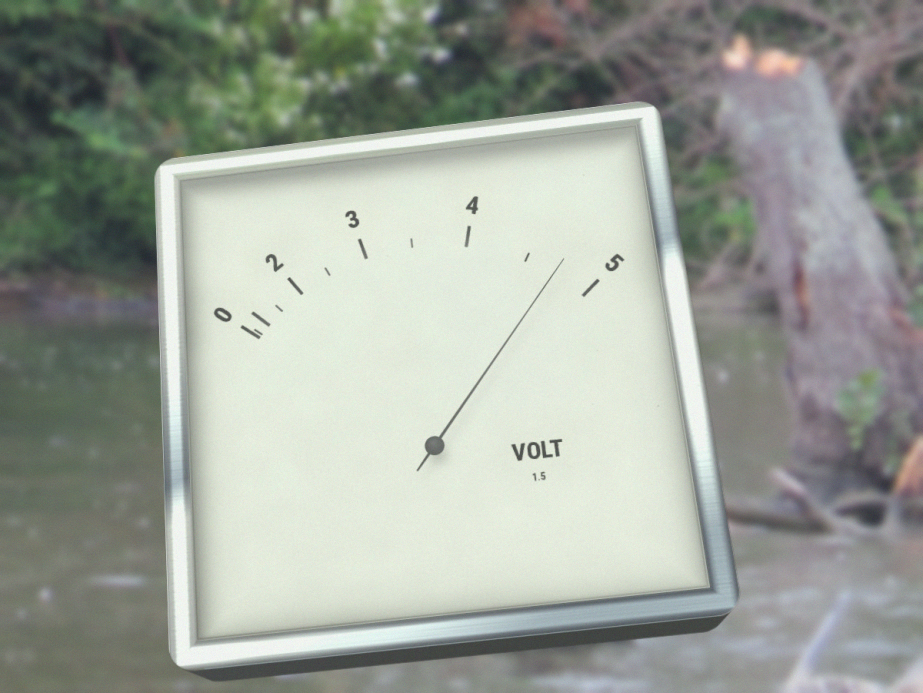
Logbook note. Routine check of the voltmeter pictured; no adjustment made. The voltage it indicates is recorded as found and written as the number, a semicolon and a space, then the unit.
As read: 4.75; V
